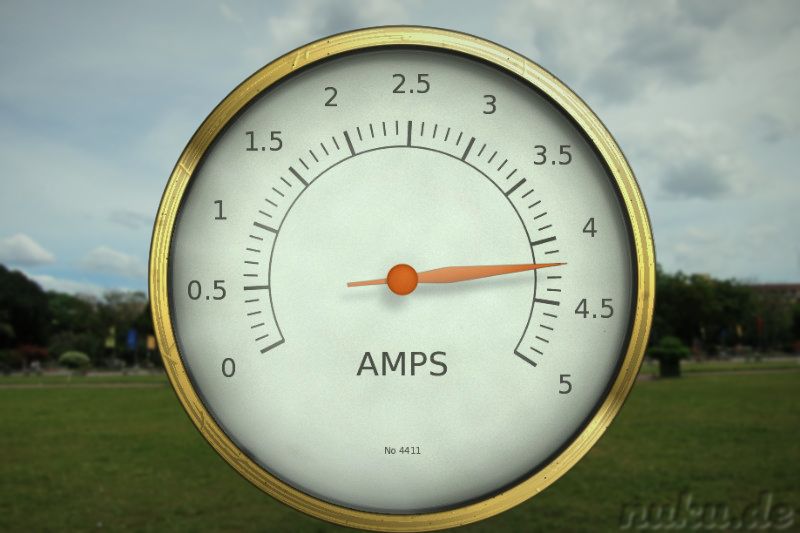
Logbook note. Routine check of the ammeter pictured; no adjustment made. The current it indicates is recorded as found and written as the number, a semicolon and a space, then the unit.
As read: 4.2; A
